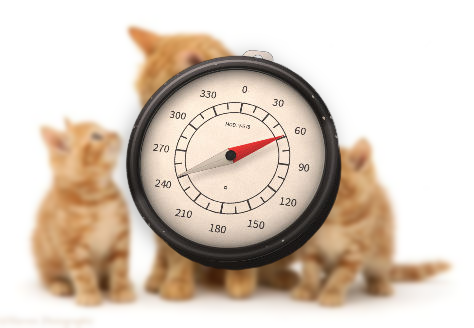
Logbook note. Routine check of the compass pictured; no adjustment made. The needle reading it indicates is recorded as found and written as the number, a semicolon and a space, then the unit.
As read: 60; °
